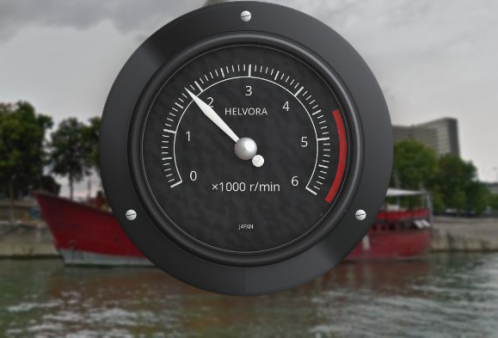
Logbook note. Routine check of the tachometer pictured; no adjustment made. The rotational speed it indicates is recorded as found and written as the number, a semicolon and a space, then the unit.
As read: 1800; rpm
